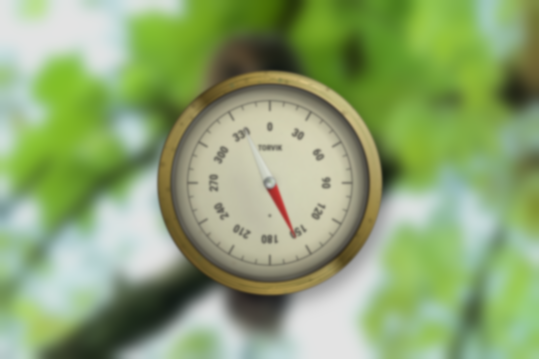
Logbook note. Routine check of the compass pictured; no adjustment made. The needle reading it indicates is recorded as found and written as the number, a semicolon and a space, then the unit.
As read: 155; °
